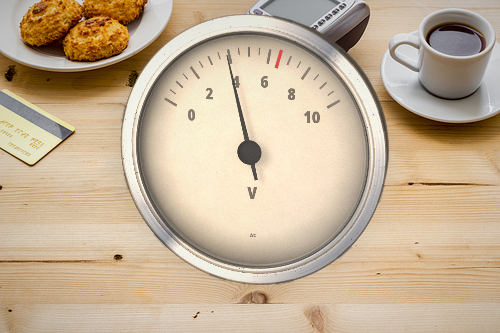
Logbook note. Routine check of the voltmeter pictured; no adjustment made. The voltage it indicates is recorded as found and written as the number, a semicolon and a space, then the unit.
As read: 4; V
